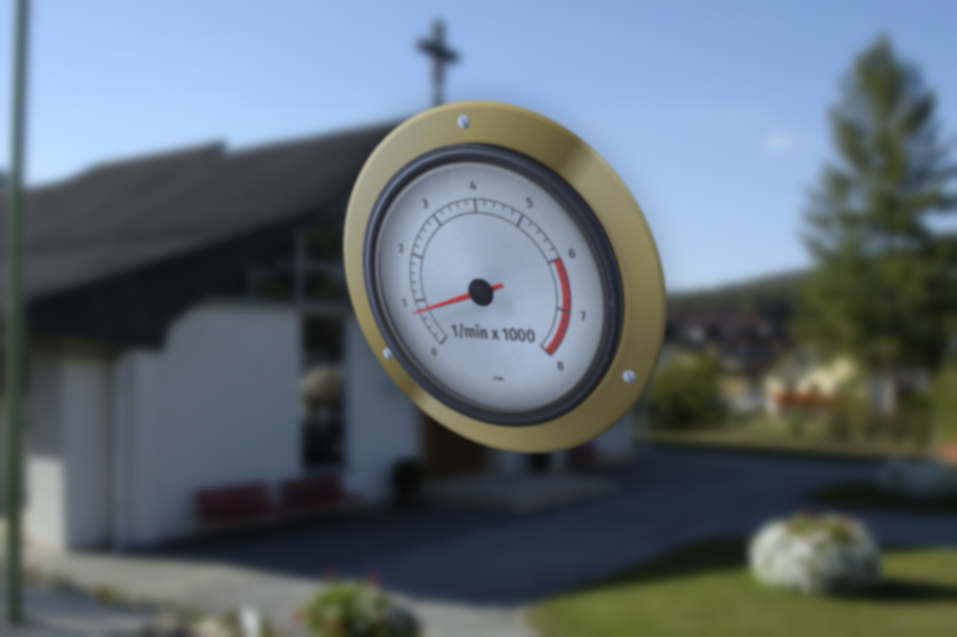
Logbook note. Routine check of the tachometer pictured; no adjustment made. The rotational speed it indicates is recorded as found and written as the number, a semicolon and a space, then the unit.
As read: 800; rpm
